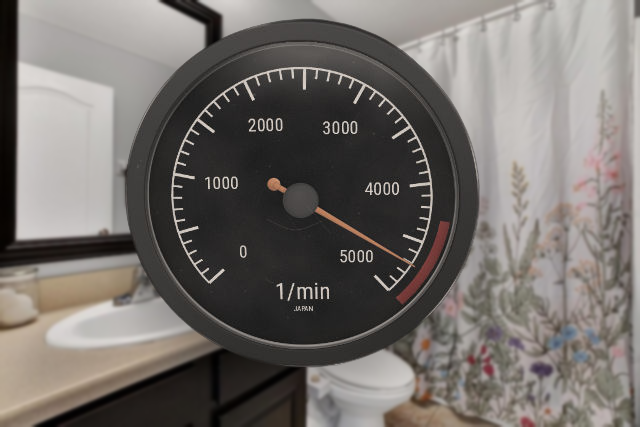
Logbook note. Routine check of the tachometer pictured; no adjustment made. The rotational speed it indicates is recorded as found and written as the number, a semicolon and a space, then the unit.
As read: 4700; rpm
